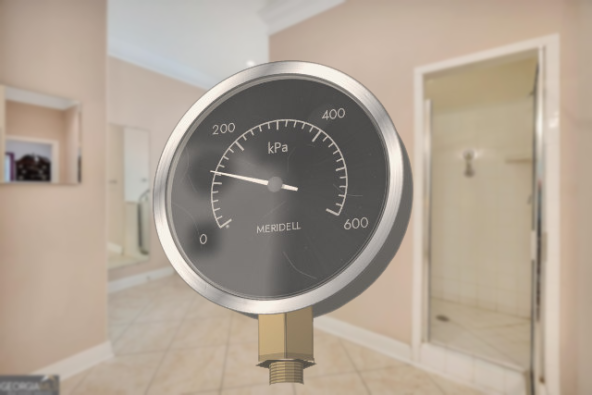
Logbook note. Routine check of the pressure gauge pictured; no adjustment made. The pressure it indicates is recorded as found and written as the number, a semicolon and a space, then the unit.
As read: 120; kPa
